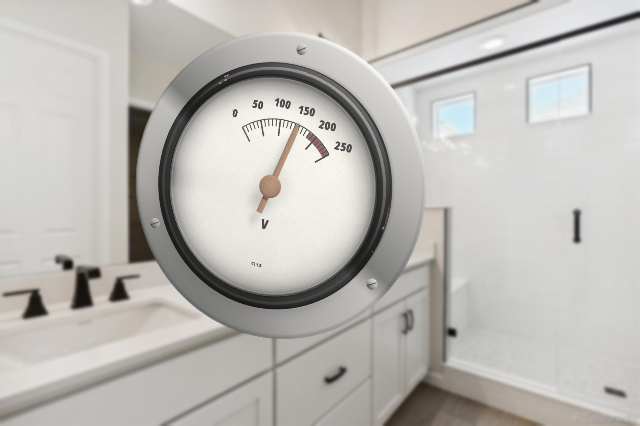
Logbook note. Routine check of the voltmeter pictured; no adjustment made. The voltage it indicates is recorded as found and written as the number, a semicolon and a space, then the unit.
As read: 150; V
